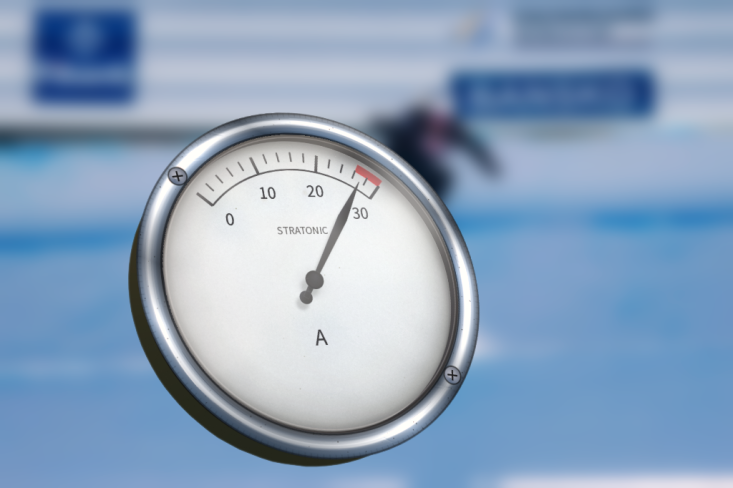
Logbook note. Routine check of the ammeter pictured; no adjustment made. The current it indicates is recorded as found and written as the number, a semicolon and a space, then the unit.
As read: 27; A
